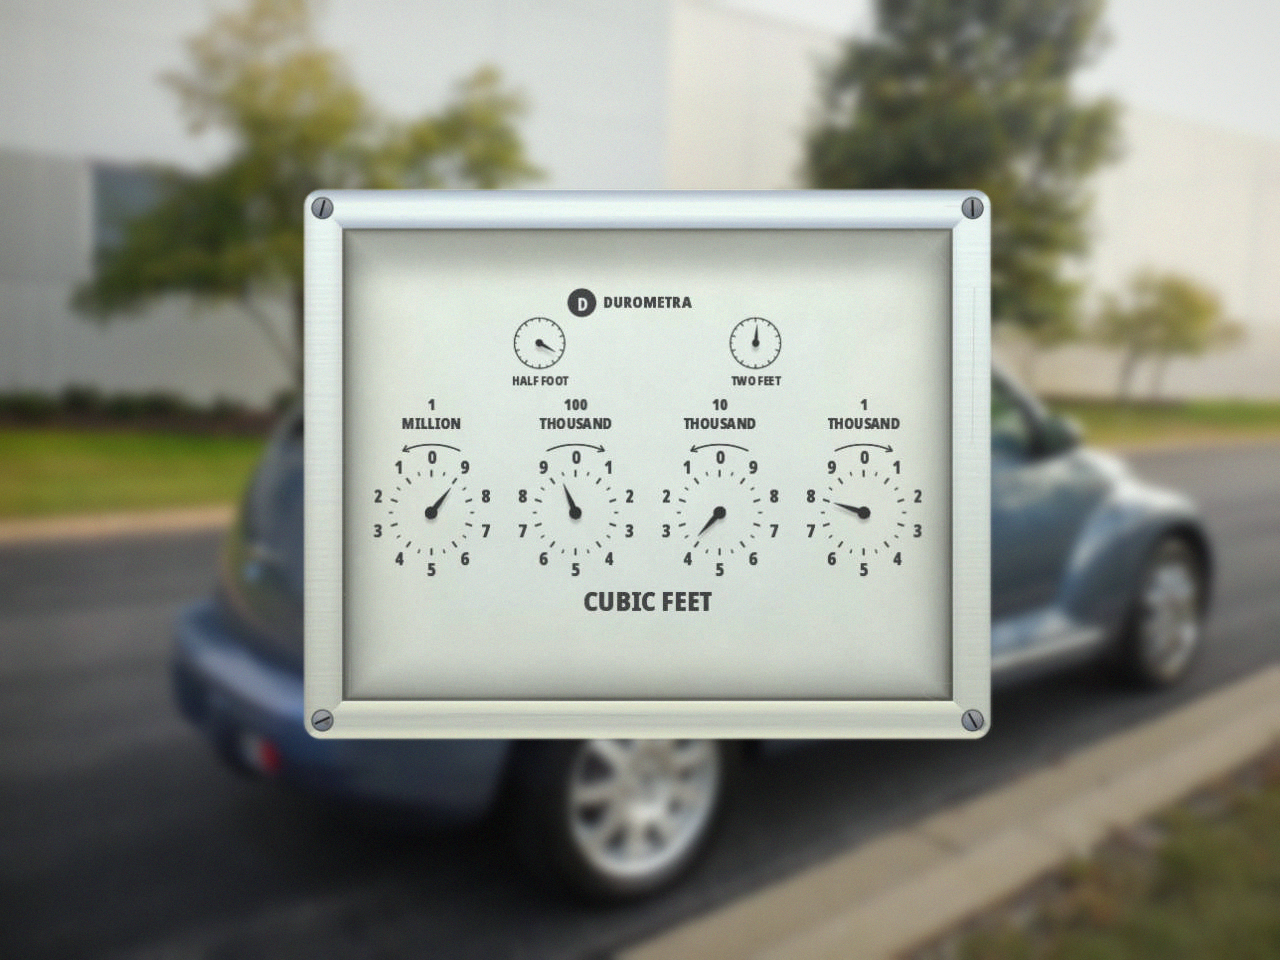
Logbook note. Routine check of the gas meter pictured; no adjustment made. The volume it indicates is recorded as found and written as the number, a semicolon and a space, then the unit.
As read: 893800; ft³
